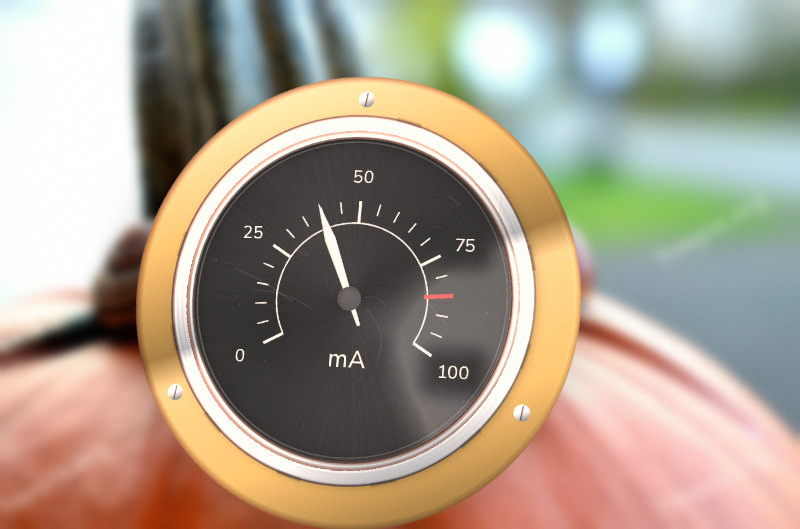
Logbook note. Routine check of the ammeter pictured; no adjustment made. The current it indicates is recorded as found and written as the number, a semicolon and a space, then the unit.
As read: 40; mA
